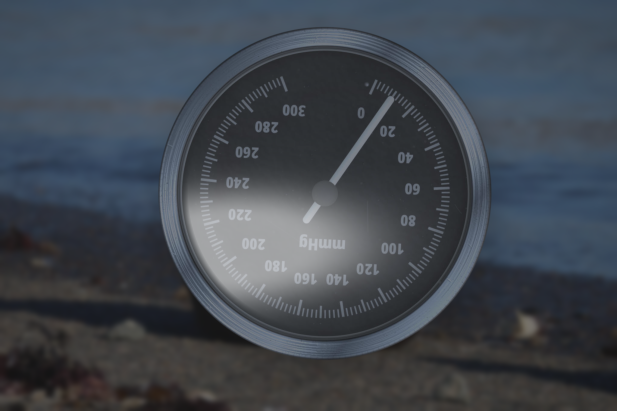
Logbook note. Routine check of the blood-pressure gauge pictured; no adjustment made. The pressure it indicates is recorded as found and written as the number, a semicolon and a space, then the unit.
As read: 10; mmHg
